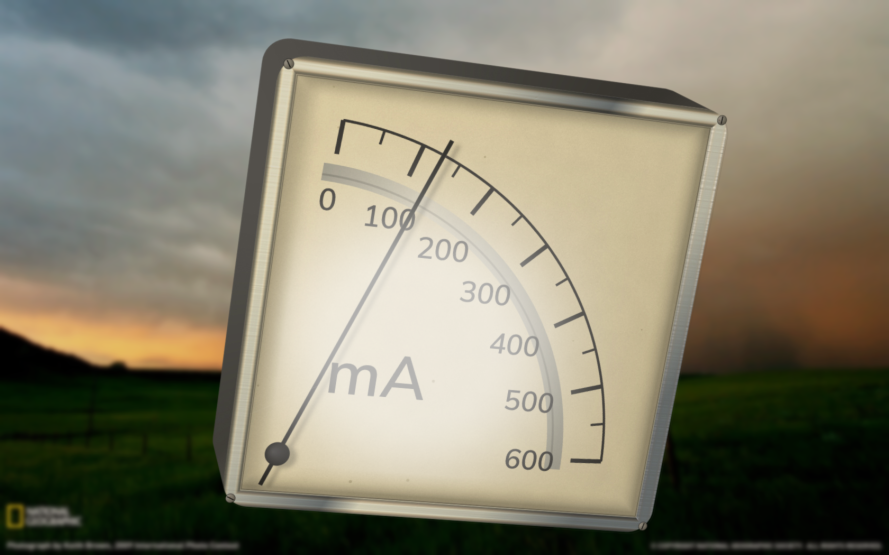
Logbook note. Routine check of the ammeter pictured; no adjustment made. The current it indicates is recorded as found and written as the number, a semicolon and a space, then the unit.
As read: 125; mA
